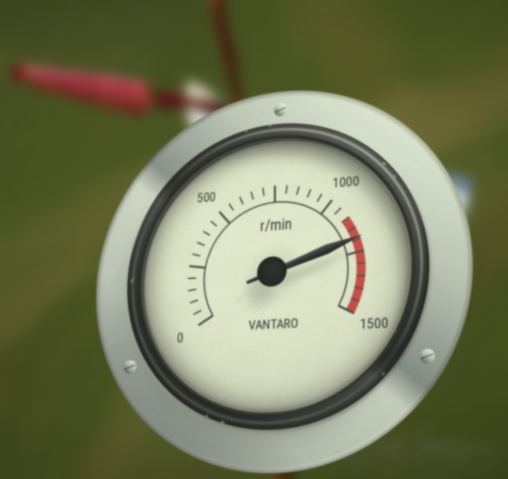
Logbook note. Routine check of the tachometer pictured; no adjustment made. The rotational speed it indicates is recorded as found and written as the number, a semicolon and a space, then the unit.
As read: 1200; rpm
